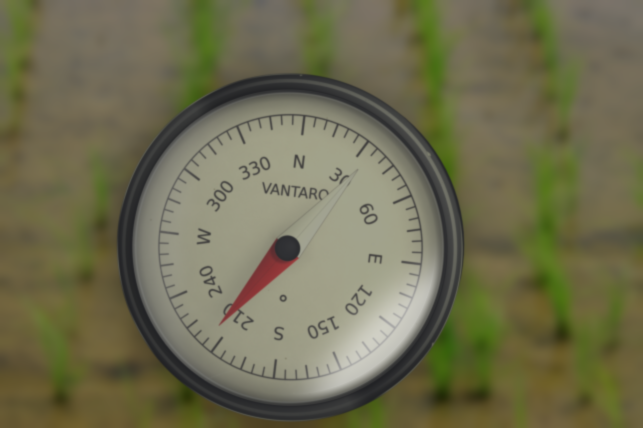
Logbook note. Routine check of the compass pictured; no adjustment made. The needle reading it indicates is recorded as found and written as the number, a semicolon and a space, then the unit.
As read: 215; °
